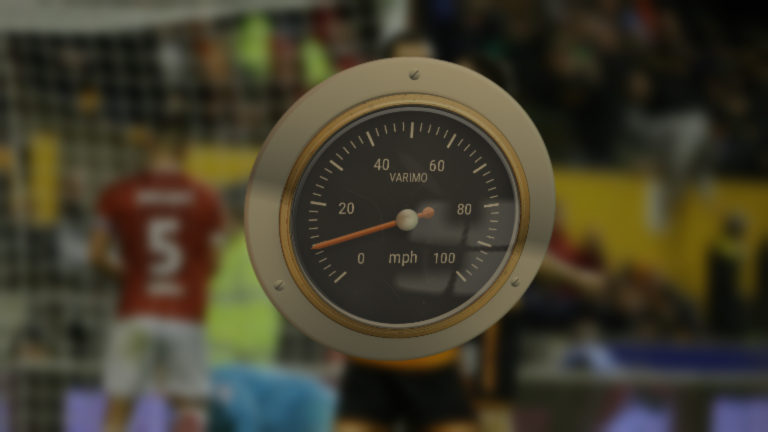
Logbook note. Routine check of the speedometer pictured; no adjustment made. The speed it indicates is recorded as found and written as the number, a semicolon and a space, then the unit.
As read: 10; mph
